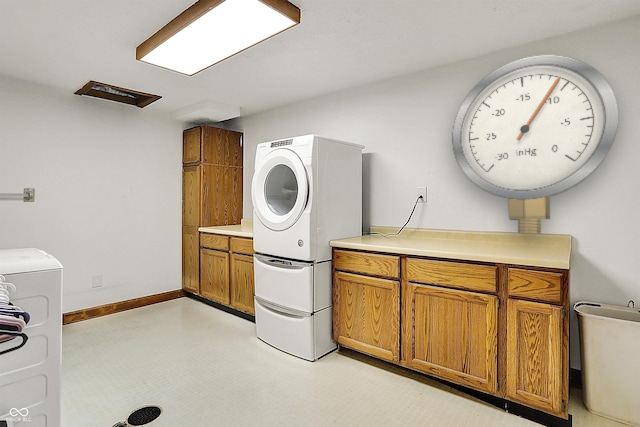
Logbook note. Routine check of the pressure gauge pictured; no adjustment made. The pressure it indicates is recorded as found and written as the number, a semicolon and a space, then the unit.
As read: -11; inHg
